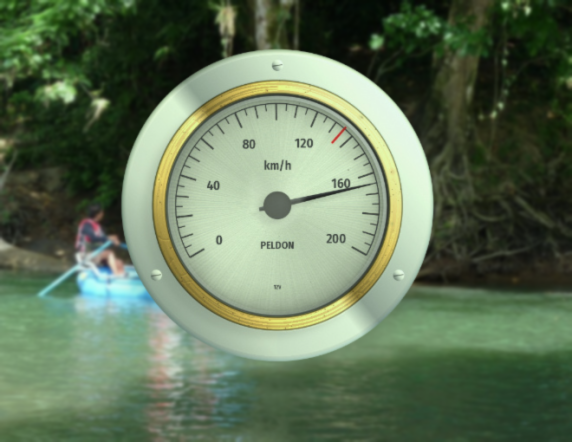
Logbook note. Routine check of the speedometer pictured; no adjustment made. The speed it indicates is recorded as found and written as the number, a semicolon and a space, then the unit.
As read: 165; km/h
